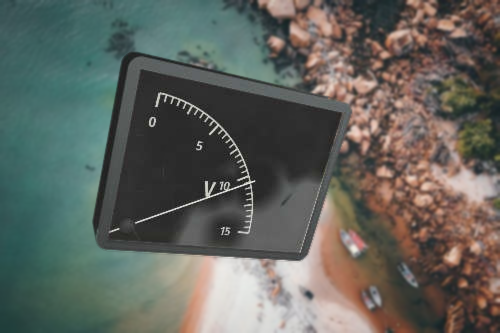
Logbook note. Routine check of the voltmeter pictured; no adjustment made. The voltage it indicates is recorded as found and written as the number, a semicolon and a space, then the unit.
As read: 10.5; V
